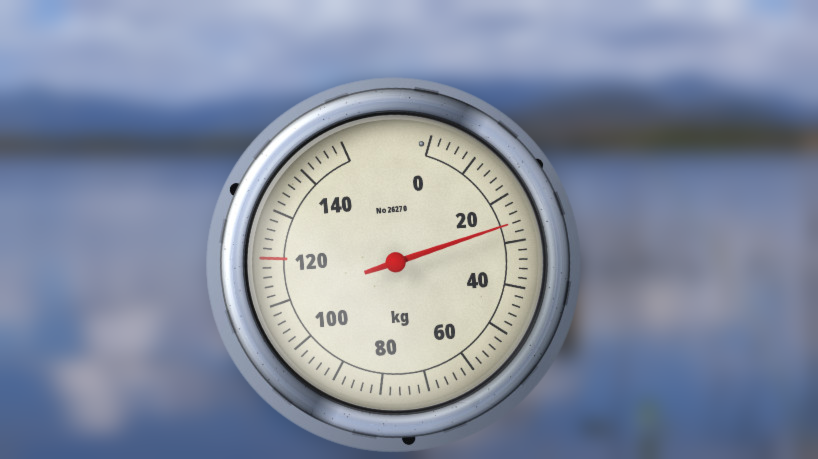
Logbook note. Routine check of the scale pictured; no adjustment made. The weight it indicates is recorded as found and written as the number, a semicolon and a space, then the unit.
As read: 26; kg
